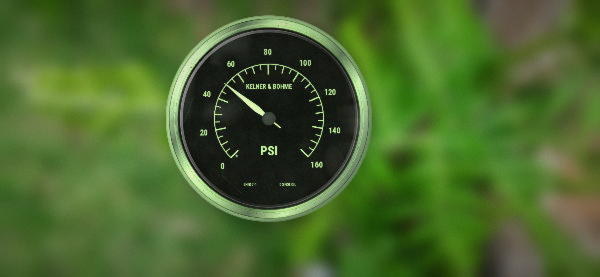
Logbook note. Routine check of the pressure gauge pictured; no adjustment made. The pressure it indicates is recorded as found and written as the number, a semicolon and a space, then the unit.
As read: 50; psi
